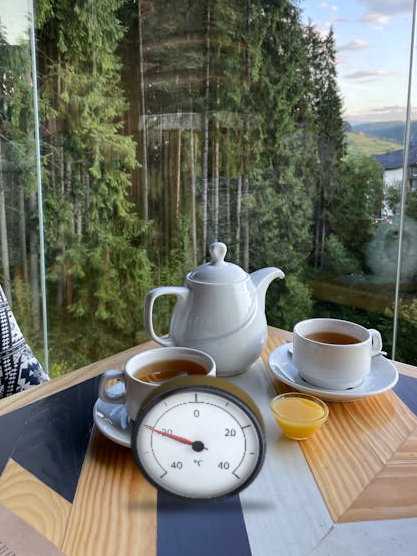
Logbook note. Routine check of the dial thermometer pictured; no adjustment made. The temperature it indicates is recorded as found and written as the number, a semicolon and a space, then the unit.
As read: -20; °C
